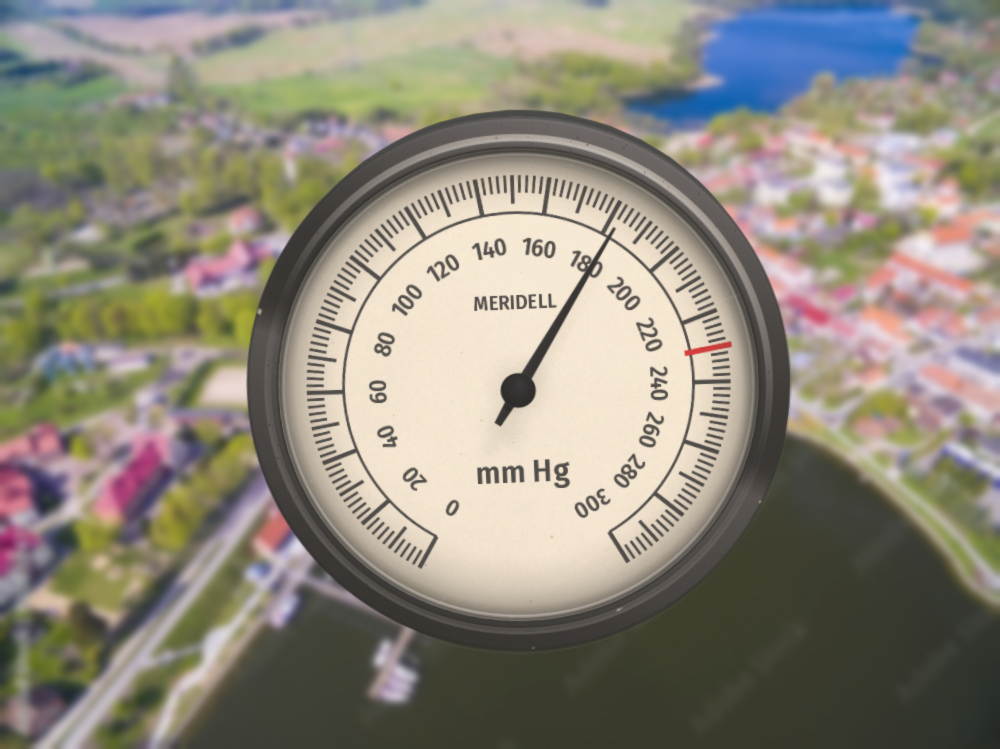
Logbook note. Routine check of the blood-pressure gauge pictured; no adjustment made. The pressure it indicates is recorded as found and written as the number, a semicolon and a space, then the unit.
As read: 182; mmHg
